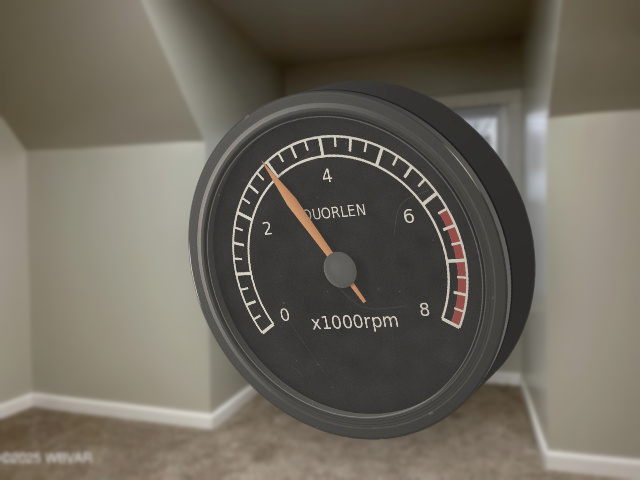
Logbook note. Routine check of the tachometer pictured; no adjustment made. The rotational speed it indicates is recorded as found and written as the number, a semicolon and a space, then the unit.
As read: 3000; rpm
